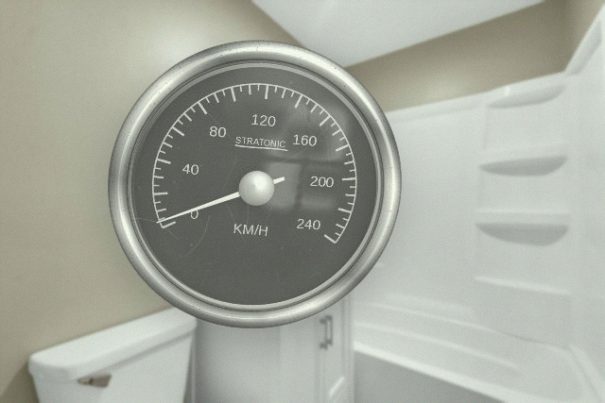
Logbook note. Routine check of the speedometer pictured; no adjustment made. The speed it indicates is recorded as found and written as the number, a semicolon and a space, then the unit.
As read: 5; km/h
